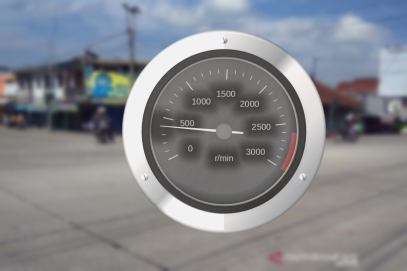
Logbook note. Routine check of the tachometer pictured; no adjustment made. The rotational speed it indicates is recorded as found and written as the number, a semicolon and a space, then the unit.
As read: 400; rpm
